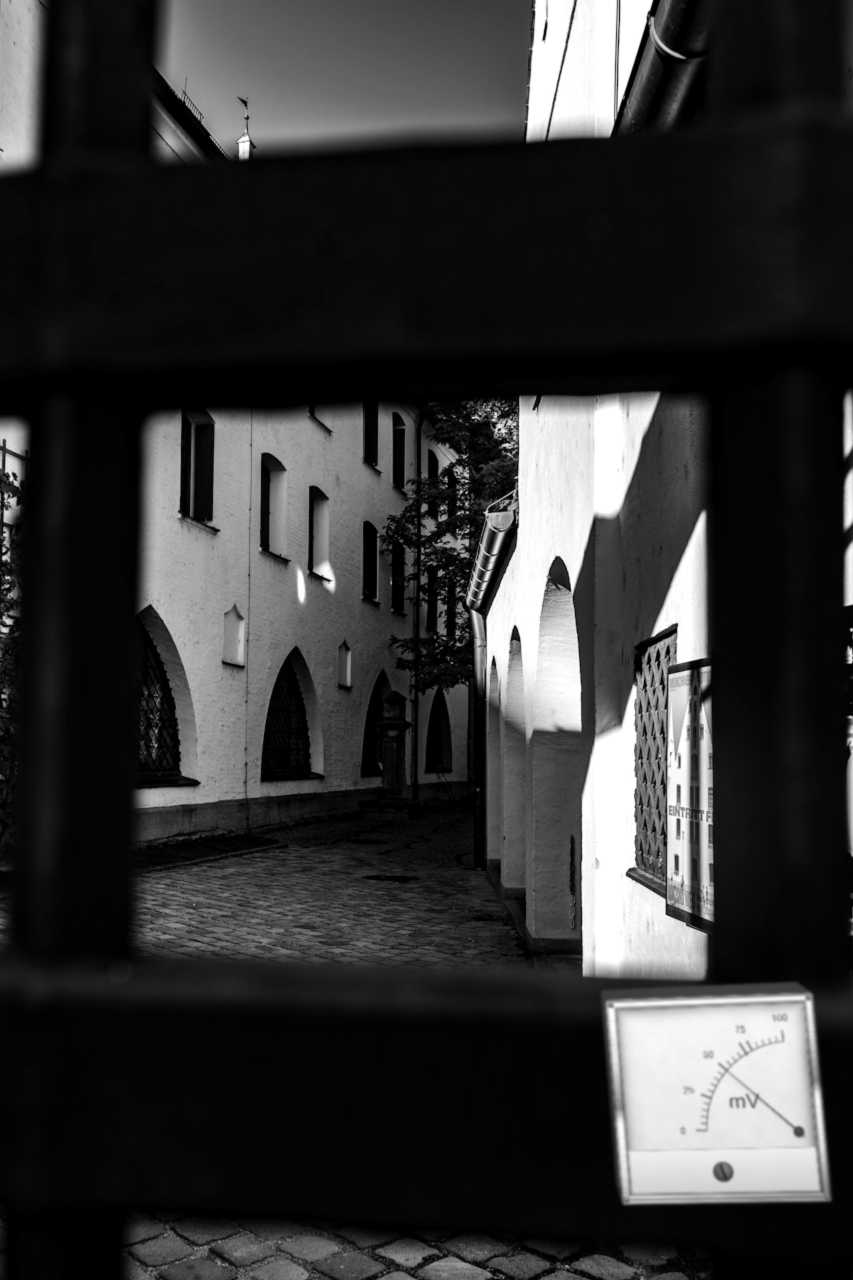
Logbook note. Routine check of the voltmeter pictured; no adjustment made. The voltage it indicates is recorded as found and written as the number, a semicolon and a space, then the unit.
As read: 50; mV
